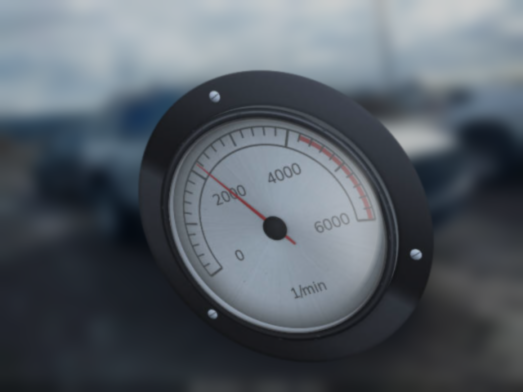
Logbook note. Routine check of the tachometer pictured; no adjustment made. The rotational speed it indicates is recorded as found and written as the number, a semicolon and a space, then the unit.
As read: 2200; rpm
